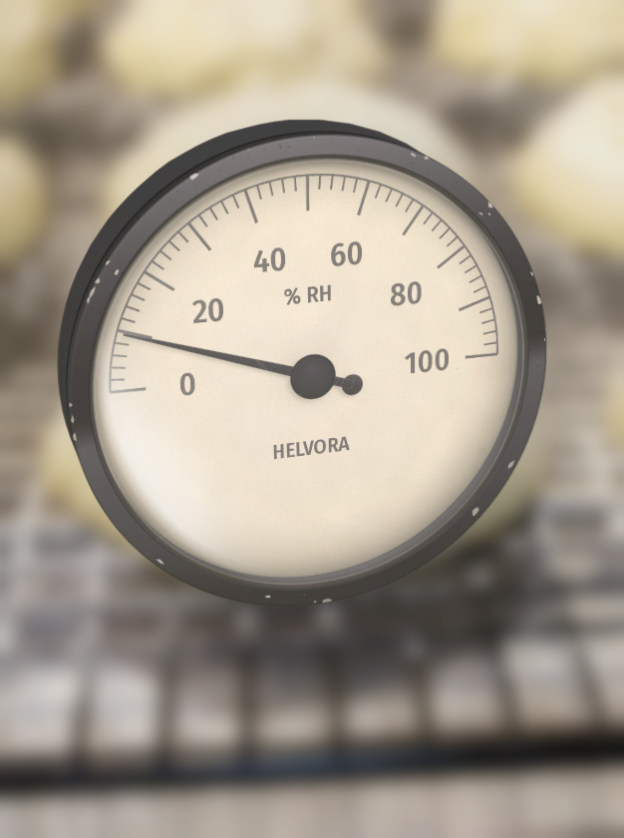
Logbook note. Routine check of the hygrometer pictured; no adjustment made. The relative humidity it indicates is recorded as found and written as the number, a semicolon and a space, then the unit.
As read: 10; %
